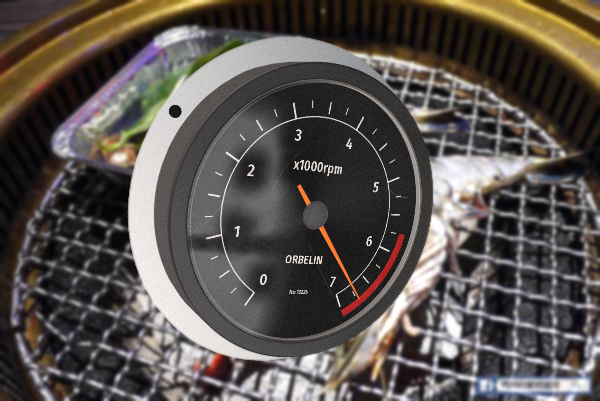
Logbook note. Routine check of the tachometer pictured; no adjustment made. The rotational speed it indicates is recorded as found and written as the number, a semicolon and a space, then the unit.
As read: 6750; rpm
